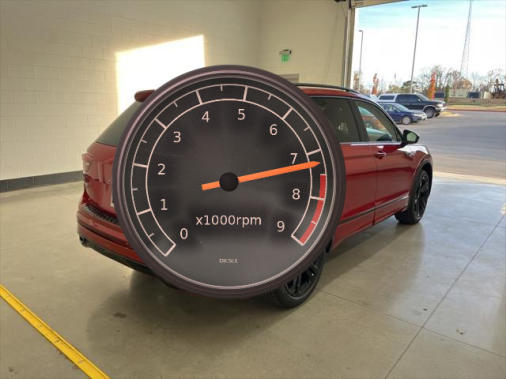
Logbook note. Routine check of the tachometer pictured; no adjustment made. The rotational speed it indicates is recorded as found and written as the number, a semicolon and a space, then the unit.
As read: 7250; rpm
